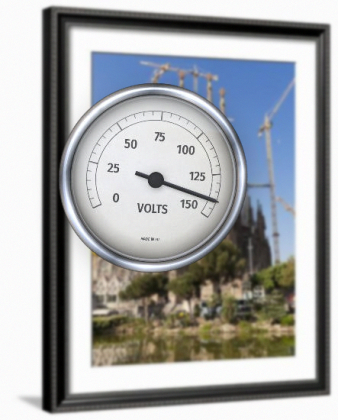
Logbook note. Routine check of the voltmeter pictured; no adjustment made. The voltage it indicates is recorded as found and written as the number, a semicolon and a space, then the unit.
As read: 140; V
